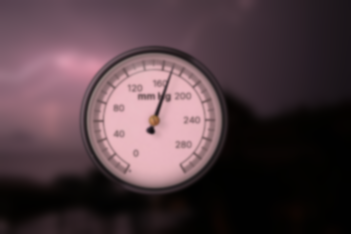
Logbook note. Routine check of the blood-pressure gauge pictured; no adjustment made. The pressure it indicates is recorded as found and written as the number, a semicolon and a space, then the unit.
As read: 170; mmHg
